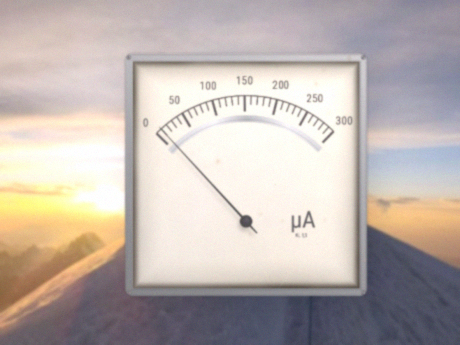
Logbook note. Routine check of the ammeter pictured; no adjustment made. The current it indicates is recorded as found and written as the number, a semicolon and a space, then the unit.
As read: 10; µA
